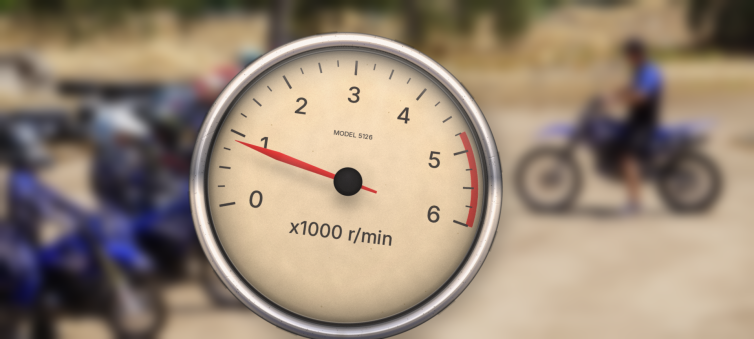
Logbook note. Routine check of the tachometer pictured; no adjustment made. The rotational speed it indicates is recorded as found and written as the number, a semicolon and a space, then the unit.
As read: 875; rpm
